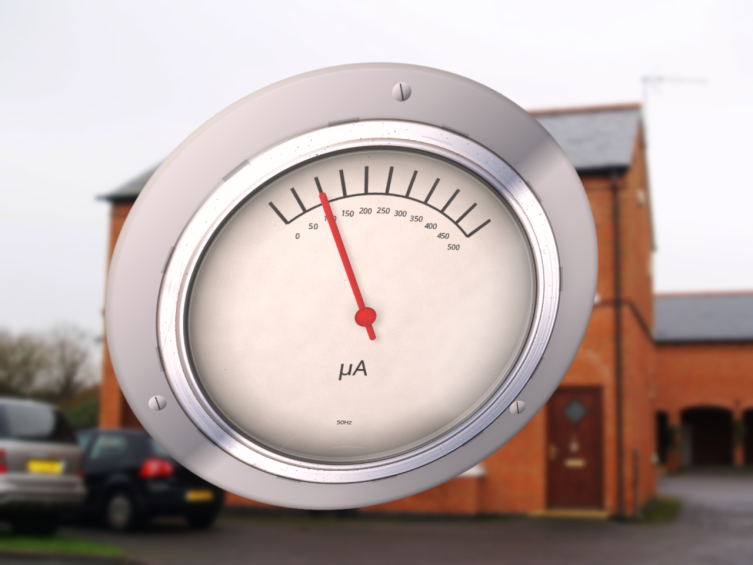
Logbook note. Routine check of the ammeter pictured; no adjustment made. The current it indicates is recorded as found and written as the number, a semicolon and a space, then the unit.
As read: 100; µA
